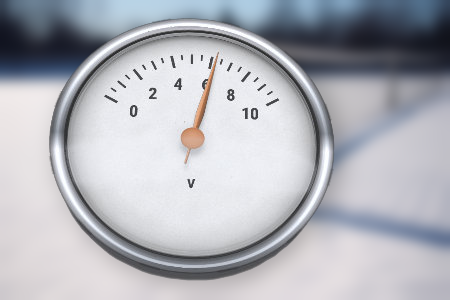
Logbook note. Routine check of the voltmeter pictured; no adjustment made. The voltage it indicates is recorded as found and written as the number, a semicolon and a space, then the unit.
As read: 6.25; V
